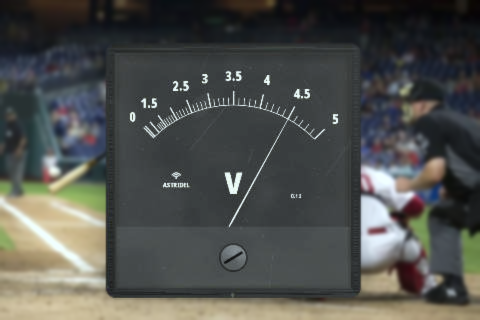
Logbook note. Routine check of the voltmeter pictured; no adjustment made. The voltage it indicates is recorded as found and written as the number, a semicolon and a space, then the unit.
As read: 4.5; V
